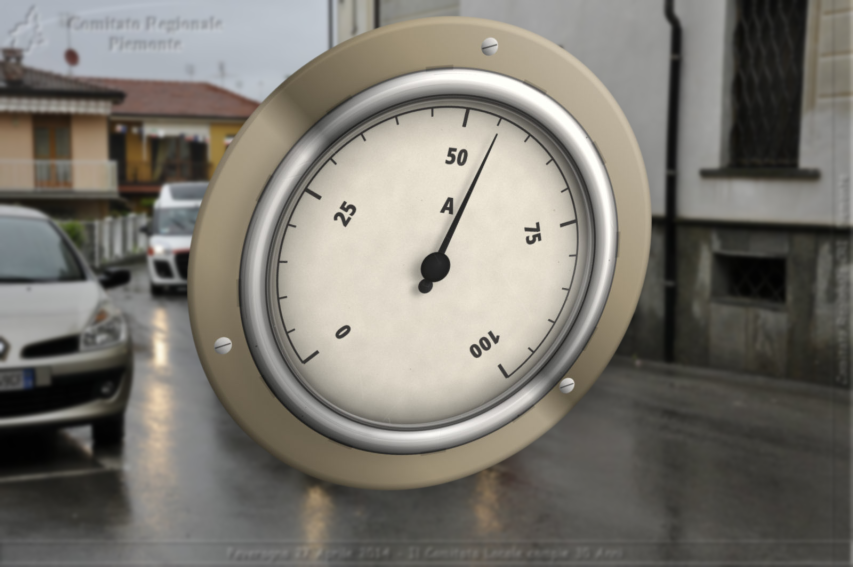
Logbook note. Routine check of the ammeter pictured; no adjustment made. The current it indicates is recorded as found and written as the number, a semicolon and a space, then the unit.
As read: 55; A
